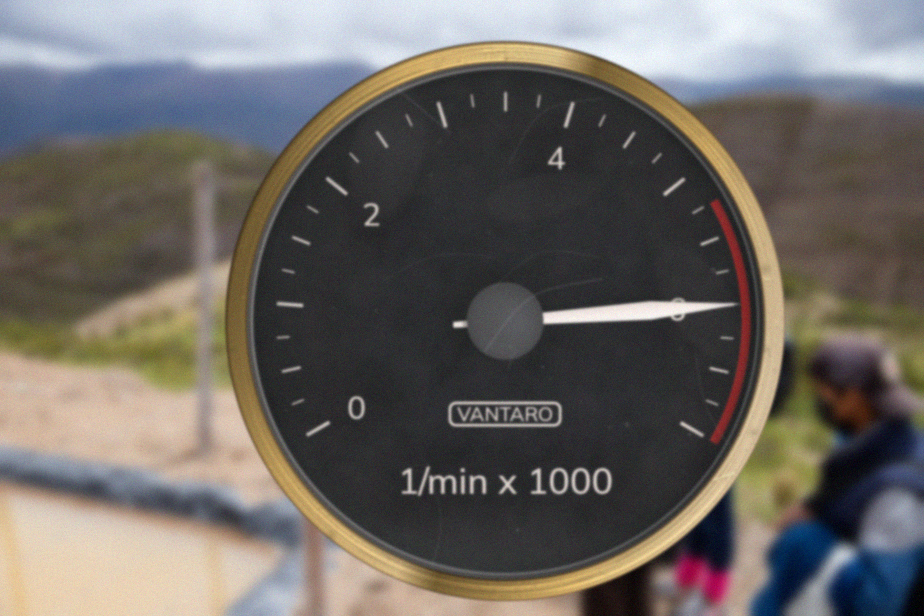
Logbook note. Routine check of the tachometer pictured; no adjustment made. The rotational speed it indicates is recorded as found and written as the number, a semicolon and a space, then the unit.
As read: 6000; rpm
